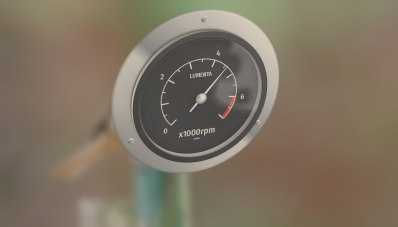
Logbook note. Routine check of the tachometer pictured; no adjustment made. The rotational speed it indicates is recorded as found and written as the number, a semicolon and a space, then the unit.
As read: 4500; rpm
